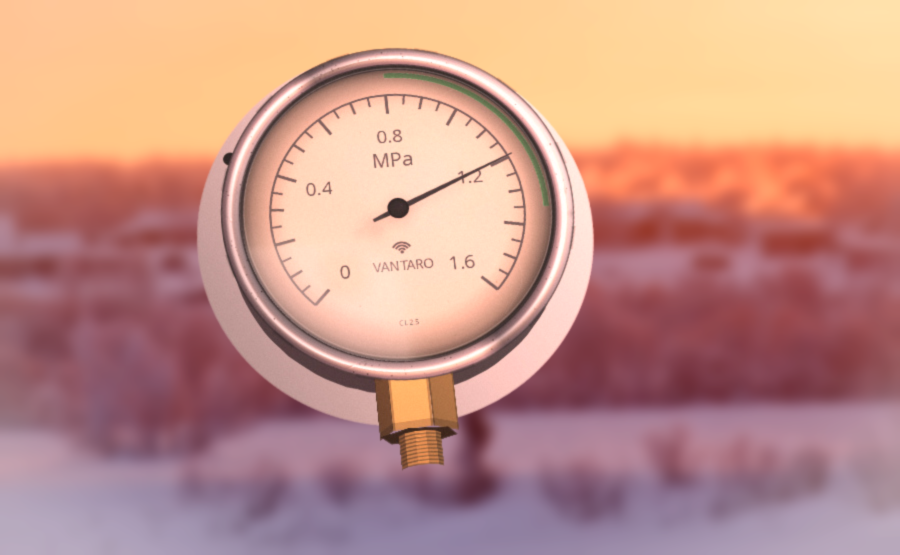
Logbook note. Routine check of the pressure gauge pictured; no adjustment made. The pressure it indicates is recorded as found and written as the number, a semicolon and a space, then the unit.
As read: 1.2; MPa
